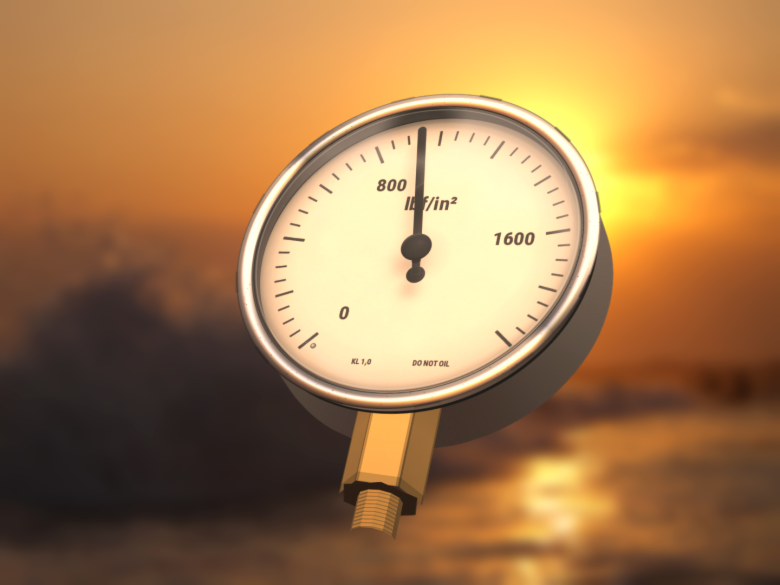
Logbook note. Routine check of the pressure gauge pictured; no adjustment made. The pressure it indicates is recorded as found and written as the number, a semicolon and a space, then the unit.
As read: 950; psi
